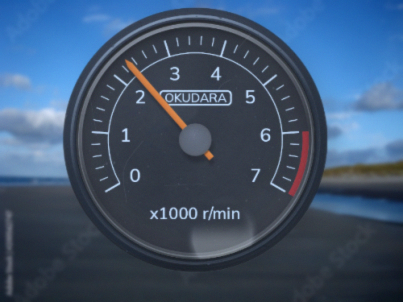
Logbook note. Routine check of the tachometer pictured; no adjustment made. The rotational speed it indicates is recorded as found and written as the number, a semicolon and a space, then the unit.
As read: 2300; rpm
